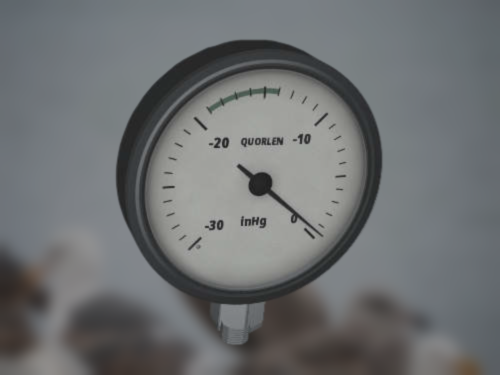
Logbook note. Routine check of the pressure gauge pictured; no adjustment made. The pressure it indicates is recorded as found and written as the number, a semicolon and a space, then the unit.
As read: -0.5; inHg
